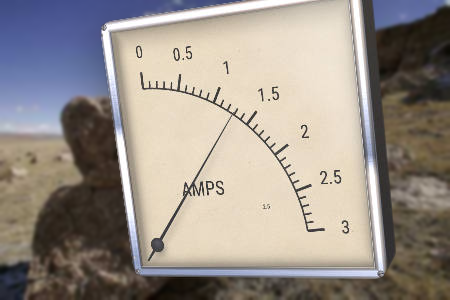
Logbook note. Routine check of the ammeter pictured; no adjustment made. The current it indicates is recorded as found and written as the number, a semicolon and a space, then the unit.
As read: 1.3; A
